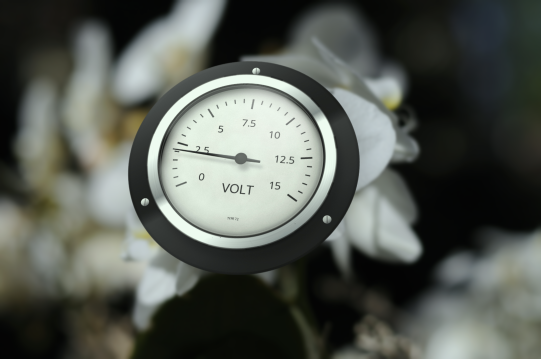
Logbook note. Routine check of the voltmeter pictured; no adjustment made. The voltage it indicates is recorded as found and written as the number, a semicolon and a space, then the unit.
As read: 2; V
